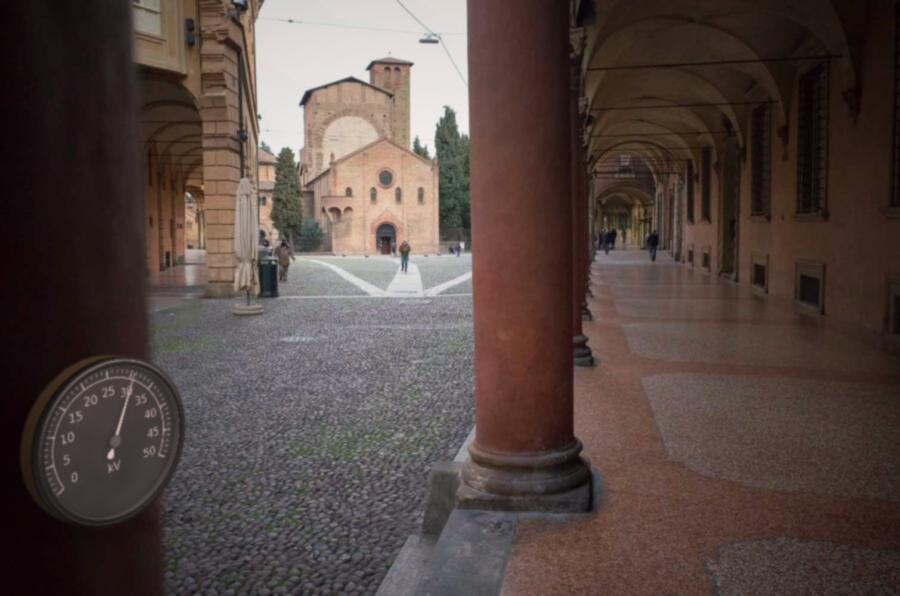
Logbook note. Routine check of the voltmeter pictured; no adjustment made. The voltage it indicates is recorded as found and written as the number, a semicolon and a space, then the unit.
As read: 30; kV
